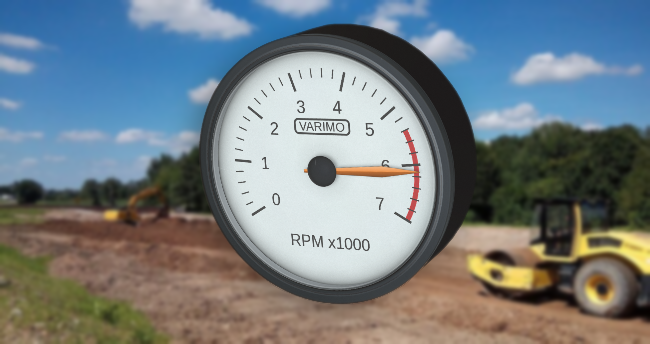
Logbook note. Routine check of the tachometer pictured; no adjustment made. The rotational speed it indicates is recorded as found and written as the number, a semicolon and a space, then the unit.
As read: 6100; rpm
